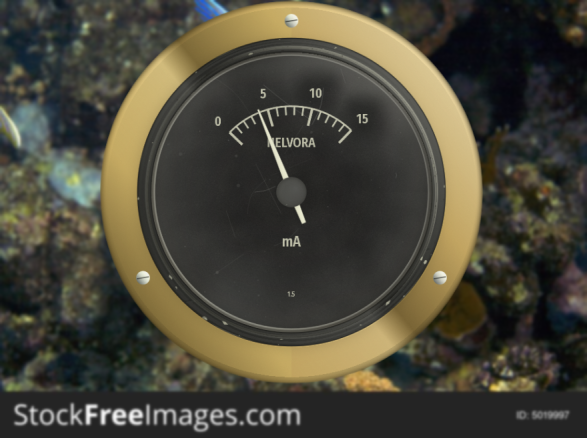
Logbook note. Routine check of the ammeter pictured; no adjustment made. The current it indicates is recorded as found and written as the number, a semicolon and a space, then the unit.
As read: 4; mA
